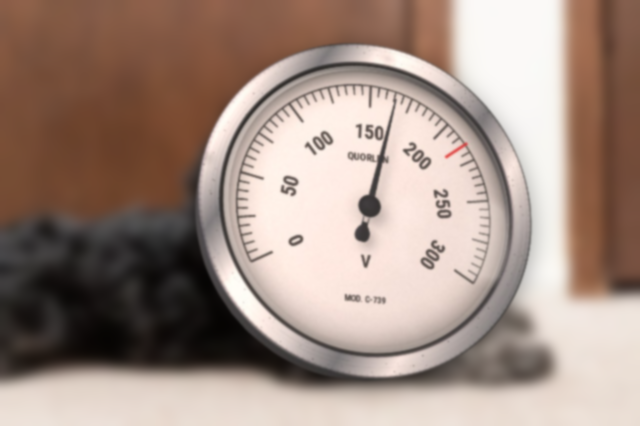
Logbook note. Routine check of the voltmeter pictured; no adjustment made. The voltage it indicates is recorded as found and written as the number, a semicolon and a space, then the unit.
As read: 165; V
